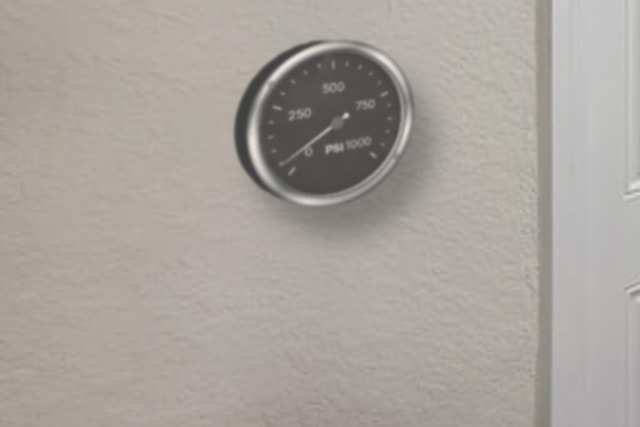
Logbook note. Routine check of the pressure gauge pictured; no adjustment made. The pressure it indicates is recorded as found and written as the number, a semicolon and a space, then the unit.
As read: 50; psi
